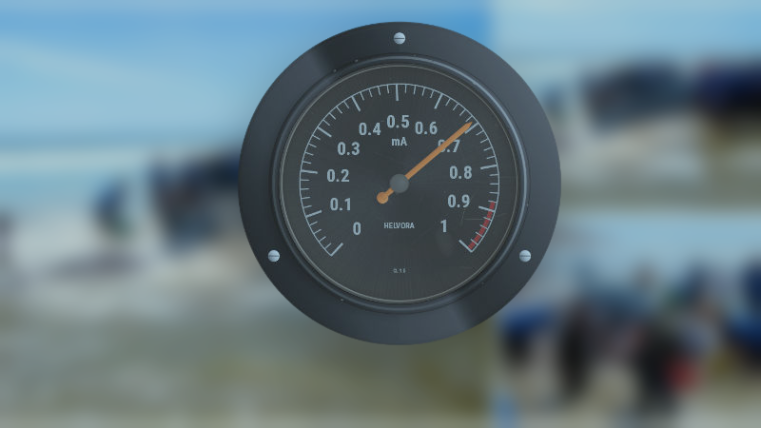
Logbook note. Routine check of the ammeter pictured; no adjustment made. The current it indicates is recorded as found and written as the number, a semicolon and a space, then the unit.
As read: 0.69; mA
